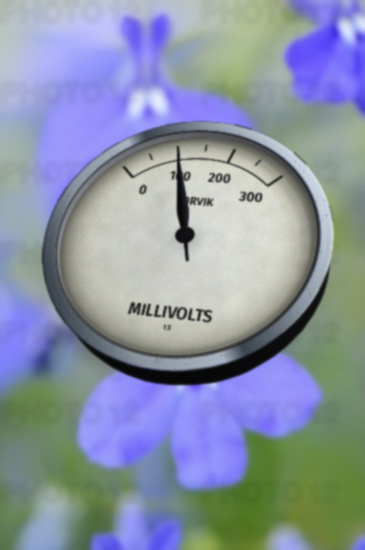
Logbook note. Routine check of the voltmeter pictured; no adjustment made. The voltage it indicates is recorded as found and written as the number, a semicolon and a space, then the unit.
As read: 100; mV
